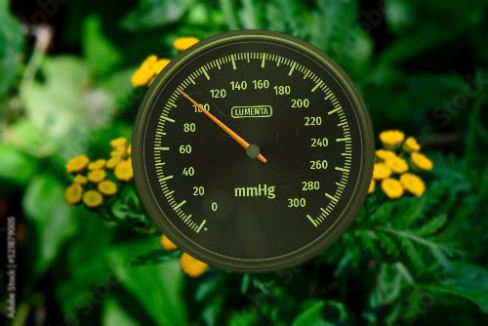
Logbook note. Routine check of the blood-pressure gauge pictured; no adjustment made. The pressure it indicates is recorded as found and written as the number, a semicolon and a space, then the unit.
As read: 100; mmHg
